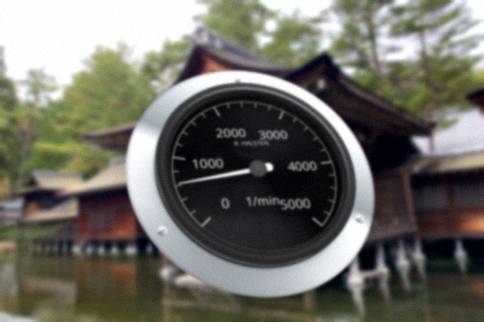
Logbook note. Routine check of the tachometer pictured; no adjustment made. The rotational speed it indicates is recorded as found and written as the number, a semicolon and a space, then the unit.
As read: 600; rpm
